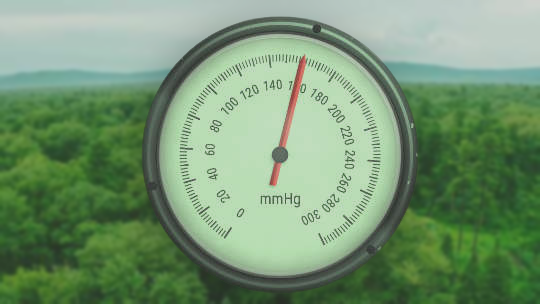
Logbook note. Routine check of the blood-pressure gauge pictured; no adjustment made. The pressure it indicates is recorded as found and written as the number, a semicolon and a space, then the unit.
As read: 160; mmHg
